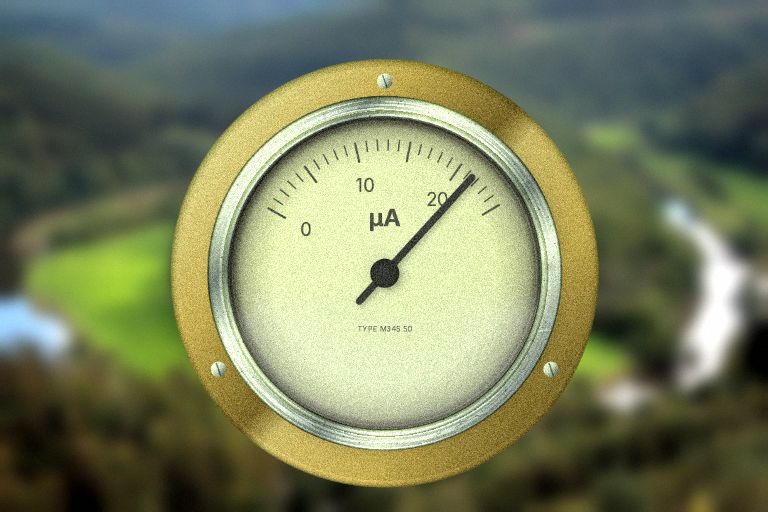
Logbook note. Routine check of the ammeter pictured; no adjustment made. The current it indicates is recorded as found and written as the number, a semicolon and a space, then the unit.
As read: 21.5; µA
